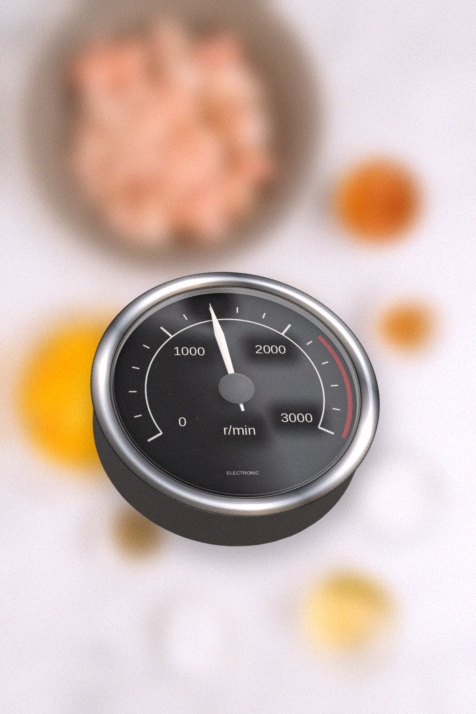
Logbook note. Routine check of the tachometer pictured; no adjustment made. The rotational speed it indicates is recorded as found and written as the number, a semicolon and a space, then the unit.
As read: 1400; rpm
